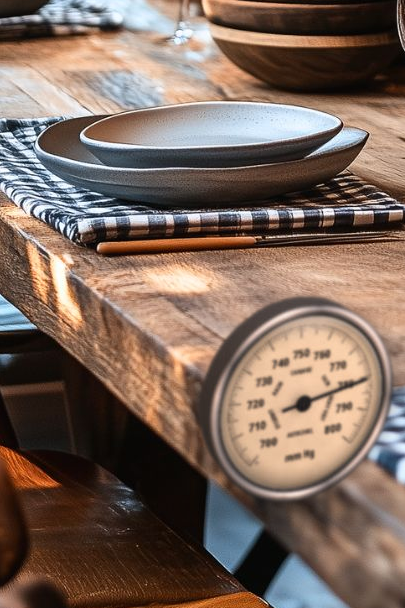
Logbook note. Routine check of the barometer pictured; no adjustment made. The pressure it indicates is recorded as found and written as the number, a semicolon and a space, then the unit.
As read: 780; mmHg
